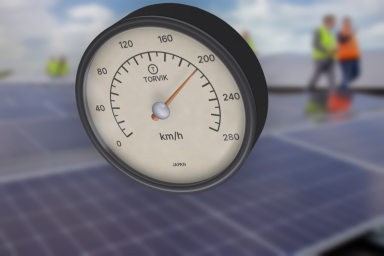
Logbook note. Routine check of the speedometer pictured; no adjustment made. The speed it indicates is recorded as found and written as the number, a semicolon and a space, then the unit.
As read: 200; km/h
